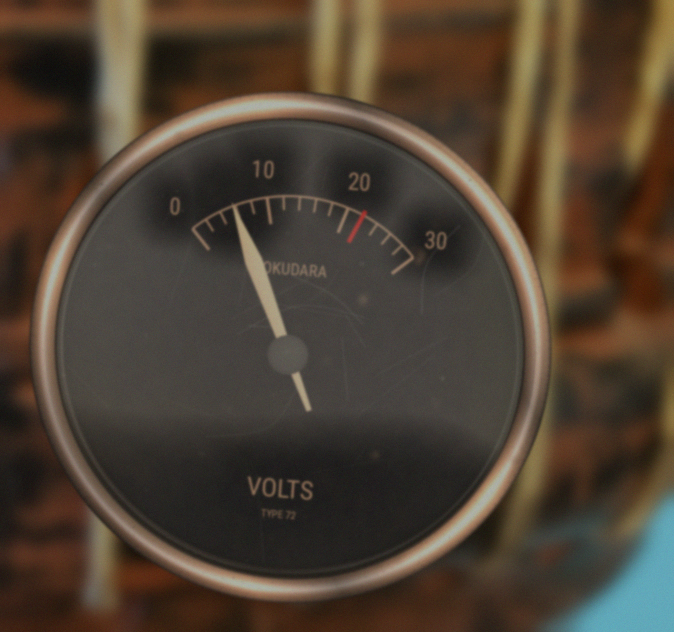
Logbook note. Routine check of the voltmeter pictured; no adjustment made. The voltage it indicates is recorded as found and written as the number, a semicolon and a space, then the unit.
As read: 6; V
